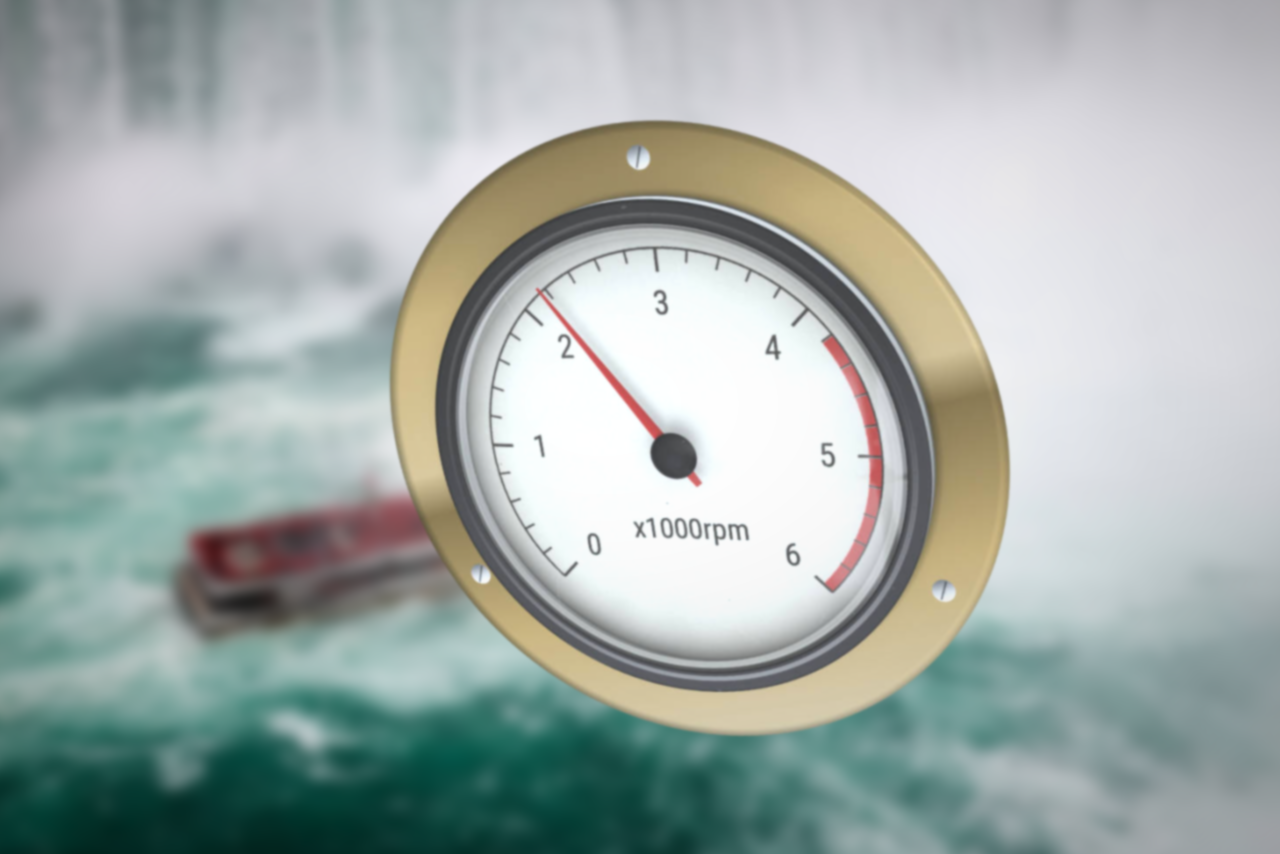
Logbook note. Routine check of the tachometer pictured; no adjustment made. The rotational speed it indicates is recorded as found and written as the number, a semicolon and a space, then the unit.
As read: 2200; rpm
